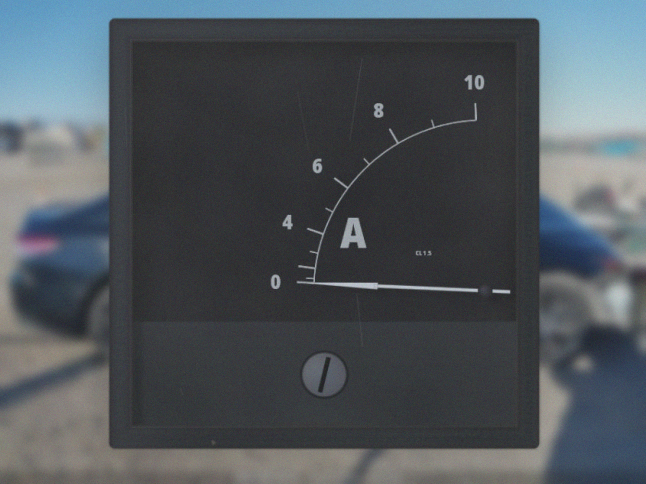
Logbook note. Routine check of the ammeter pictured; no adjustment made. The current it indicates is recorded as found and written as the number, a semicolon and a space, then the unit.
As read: 0; A
